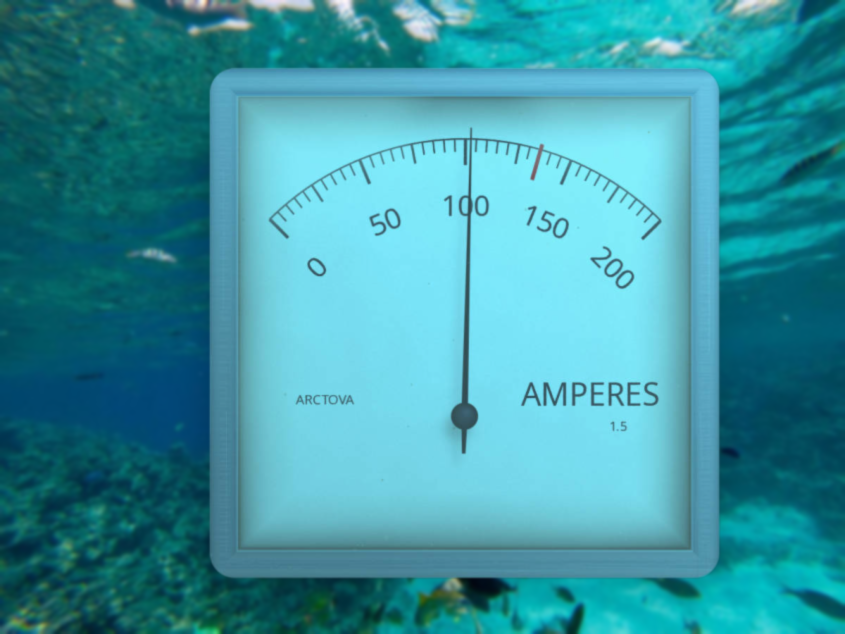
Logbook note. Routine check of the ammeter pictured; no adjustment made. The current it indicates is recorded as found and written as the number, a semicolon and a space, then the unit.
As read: 102.5; A
